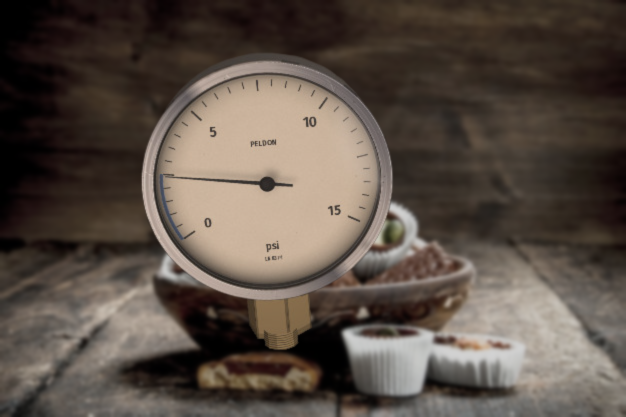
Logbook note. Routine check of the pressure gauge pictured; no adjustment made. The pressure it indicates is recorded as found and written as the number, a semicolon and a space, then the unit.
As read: 2.5; psi
